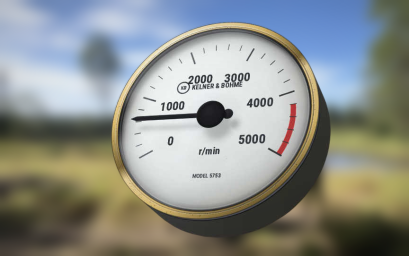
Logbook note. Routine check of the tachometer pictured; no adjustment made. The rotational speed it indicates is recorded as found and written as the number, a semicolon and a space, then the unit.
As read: 600; rpm
